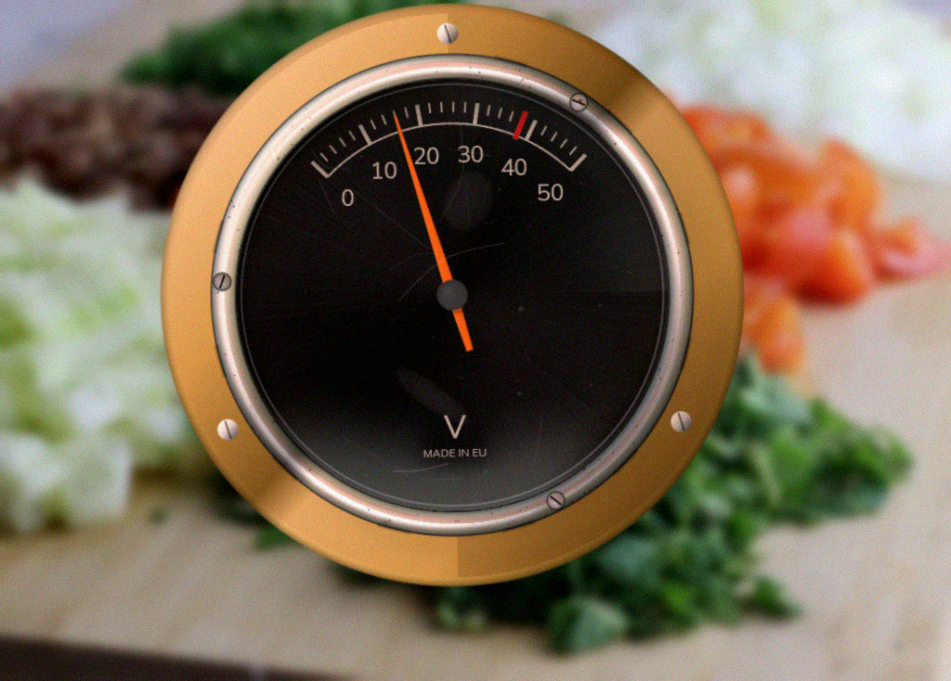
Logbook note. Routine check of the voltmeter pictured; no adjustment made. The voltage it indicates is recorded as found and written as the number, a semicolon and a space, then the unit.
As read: 16; V
